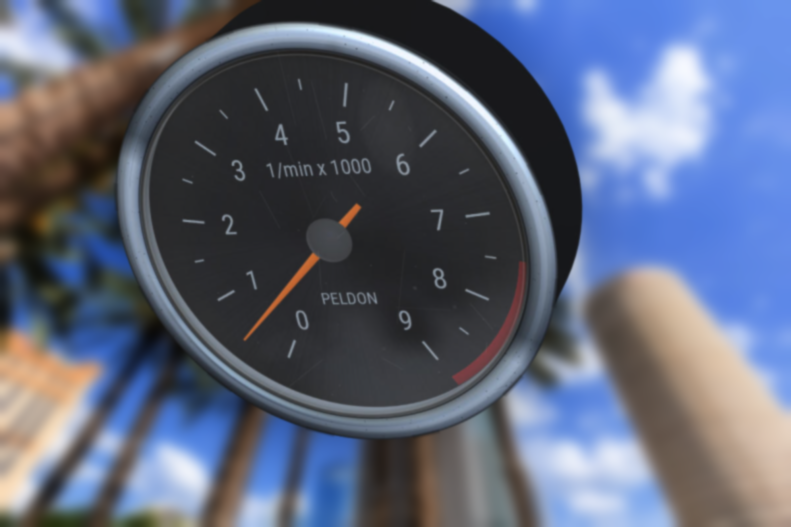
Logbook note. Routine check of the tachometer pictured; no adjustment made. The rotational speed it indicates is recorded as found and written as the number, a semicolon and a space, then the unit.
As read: 500; rpm
